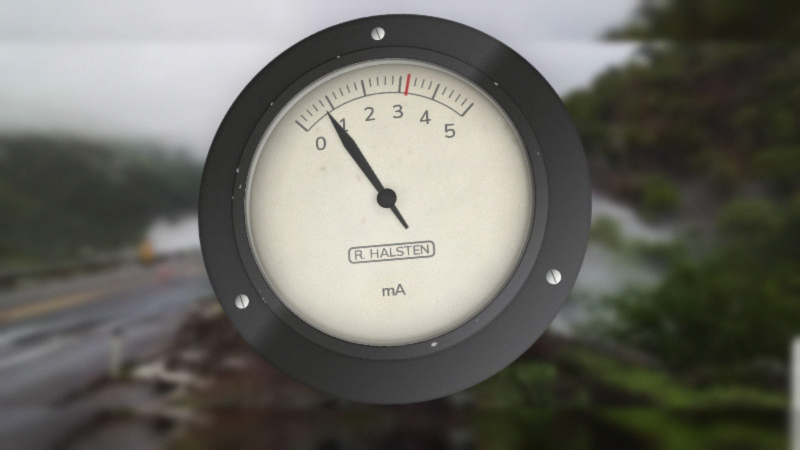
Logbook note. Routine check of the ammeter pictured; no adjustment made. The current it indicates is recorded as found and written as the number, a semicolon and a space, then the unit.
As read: 0.8; mA
